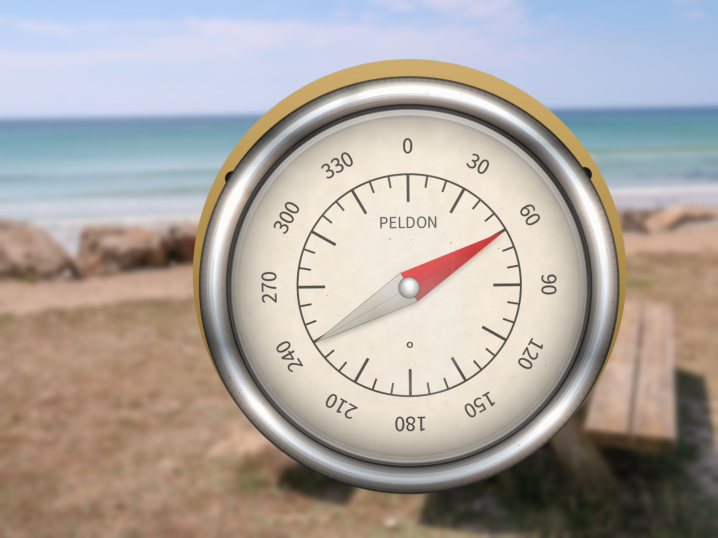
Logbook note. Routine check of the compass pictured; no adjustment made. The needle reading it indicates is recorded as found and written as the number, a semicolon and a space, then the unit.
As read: 60; °
